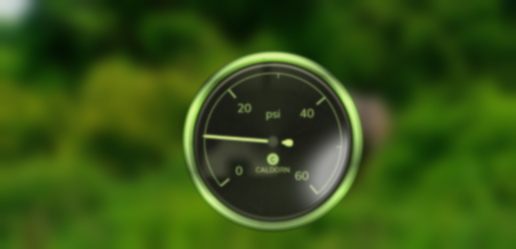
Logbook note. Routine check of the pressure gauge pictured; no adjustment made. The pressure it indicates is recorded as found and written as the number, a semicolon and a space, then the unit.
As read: 10; psi
